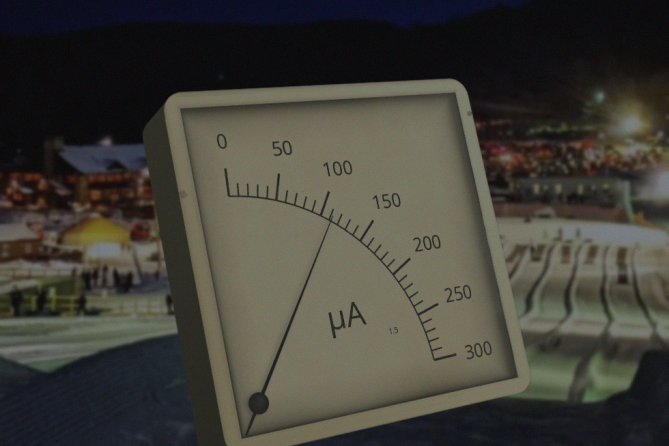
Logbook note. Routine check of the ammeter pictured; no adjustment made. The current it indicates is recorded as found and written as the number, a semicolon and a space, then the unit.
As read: 110; µA
